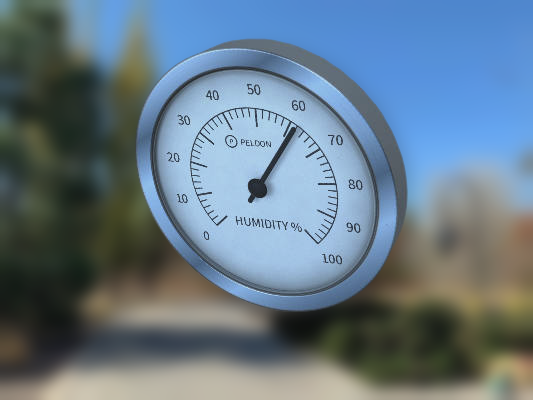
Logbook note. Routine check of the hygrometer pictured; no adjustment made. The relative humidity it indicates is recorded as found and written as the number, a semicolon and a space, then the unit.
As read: 62; %
